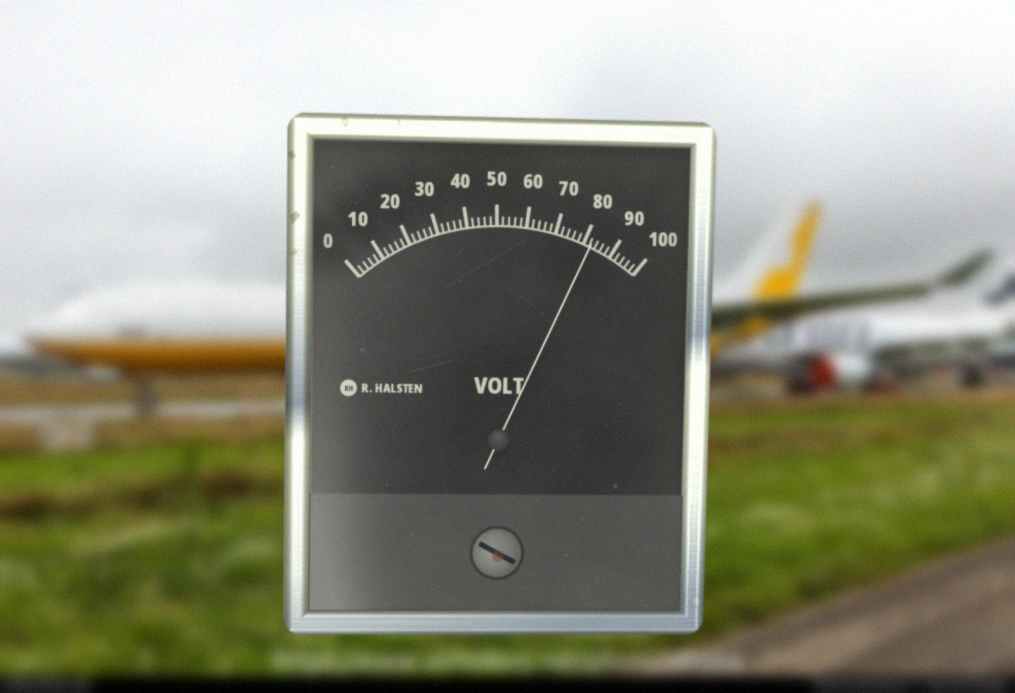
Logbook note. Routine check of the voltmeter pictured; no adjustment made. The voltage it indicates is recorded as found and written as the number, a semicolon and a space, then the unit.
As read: 82; V
